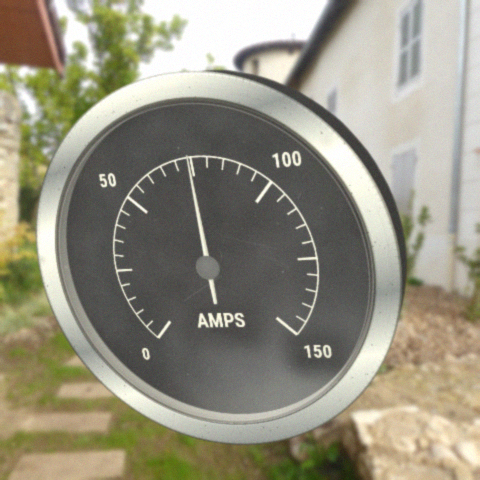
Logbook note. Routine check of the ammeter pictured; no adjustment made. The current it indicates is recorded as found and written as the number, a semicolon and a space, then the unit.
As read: 75; A
